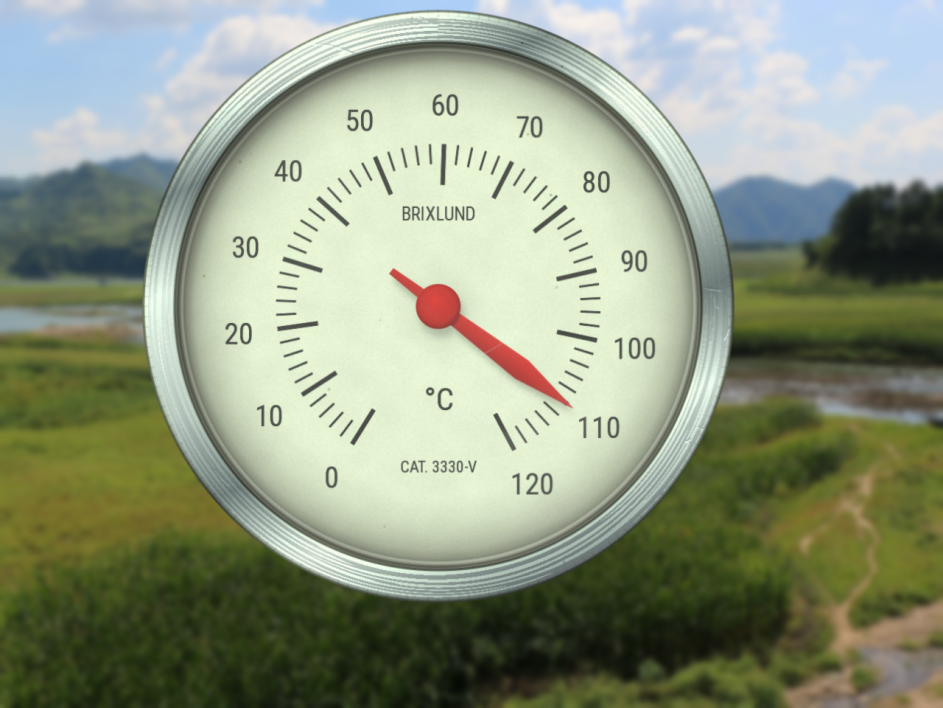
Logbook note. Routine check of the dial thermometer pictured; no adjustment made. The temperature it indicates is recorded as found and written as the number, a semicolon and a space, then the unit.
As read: 110; °C
